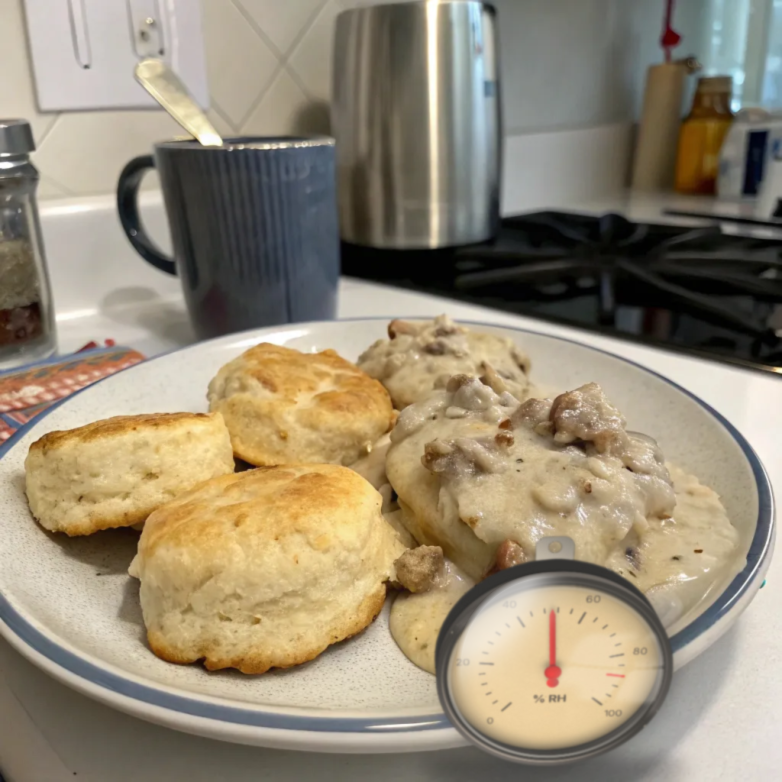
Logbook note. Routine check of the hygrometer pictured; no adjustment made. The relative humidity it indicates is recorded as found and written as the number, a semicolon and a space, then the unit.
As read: 50; %
